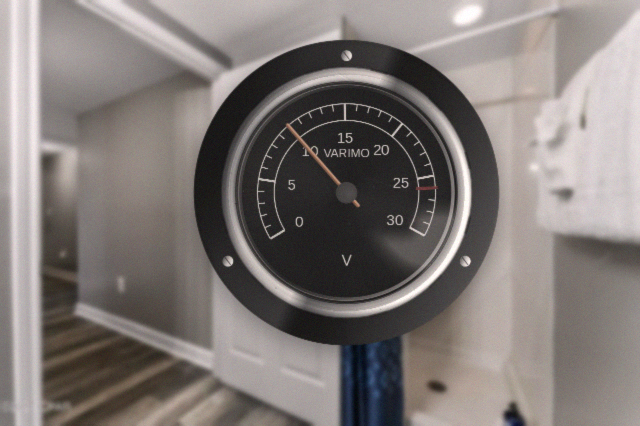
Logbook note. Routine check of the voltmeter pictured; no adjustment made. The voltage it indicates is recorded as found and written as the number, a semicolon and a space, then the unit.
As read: 10; V
